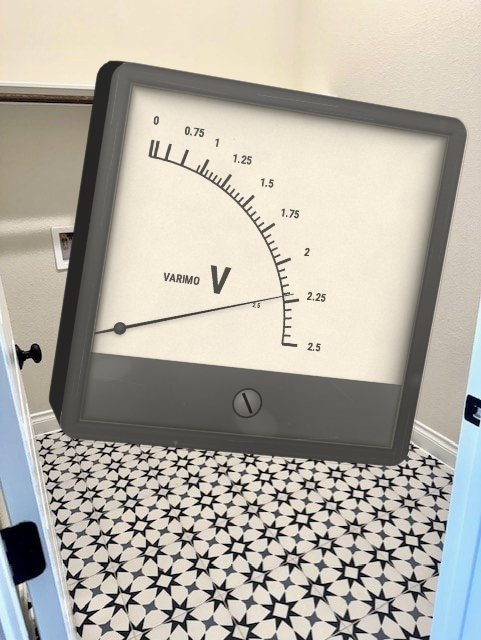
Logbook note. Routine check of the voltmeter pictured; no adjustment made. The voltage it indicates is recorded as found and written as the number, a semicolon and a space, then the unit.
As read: 2.2; V
